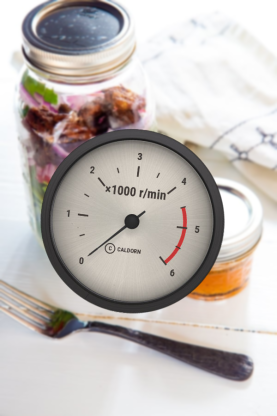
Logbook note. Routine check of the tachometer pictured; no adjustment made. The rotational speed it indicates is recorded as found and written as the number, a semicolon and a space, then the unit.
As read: 0; rpm
